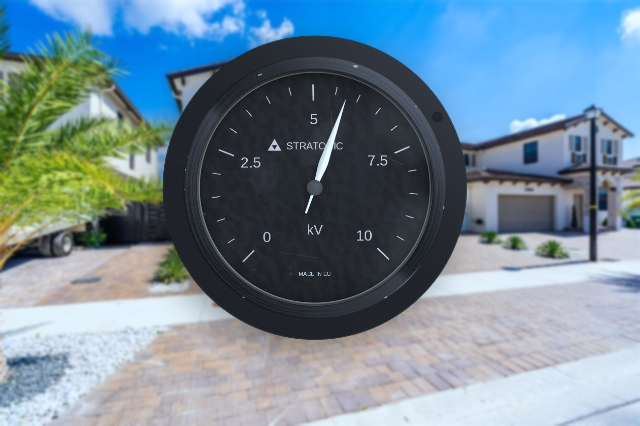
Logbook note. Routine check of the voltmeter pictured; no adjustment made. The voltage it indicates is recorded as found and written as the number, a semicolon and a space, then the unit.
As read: 5.75; kV
